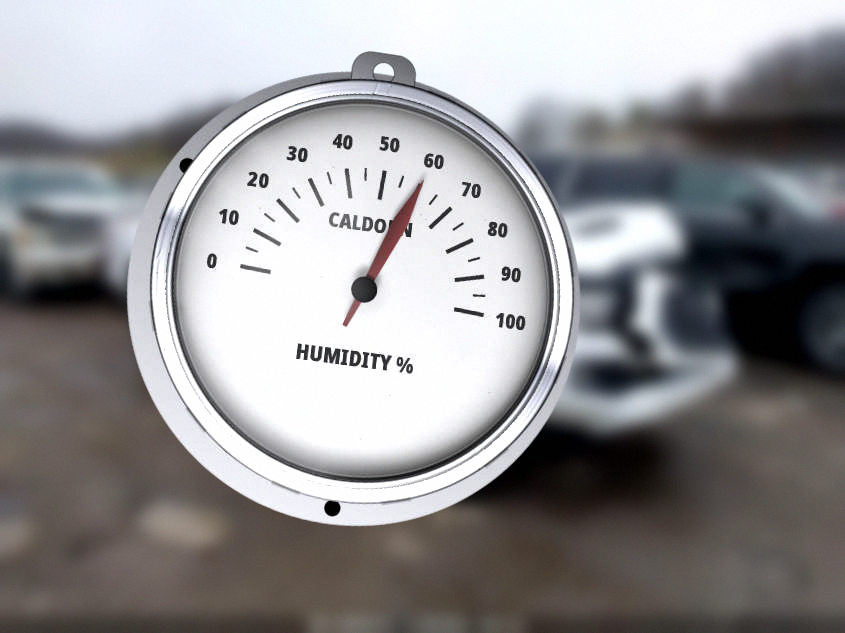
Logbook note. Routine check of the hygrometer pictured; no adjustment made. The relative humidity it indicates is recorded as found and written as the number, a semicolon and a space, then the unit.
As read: 60; %
